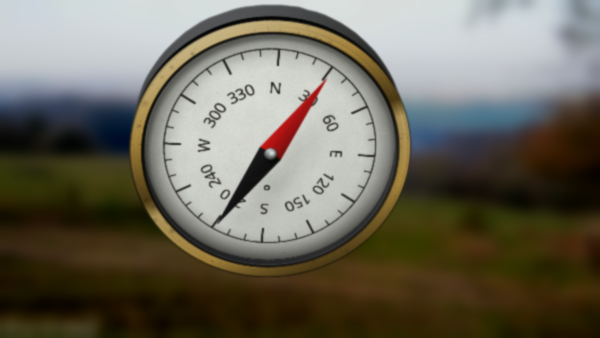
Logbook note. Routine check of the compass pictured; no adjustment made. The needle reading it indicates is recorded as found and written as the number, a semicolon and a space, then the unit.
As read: 30; °
